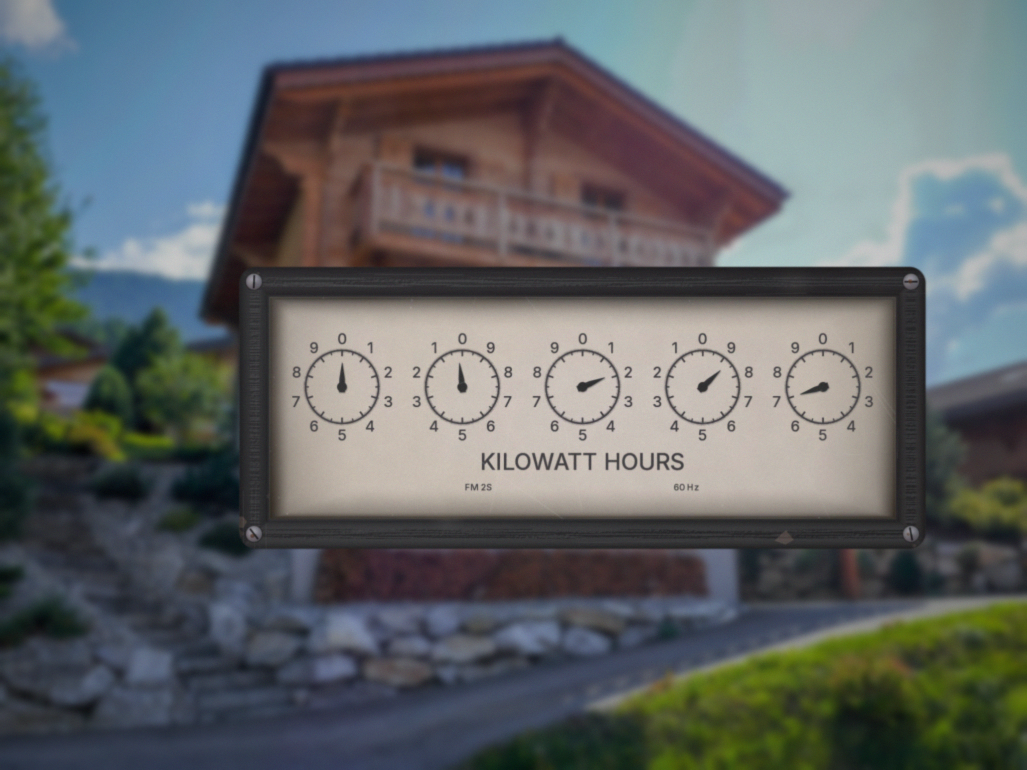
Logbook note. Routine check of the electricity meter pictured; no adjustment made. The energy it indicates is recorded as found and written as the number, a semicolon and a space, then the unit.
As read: 187; kWh
